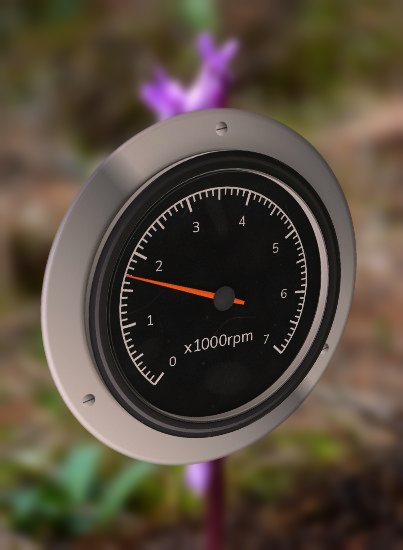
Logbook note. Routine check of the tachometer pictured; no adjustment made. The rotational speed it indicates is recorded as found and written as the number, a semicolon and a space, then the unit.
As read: 1700; rpm
